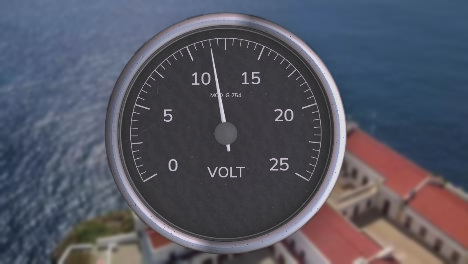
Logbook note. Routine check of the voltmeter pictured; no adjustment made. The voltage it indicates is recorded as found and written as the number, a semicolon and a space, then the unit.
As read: 11.5; V
